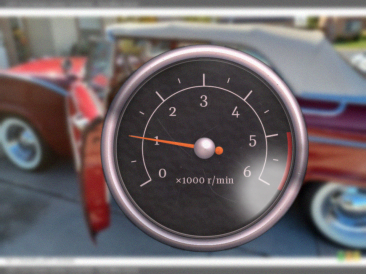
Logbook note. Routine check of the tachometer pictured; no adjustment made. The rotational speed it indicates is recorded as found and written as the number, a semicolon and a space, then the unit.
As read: 1000; rpm
